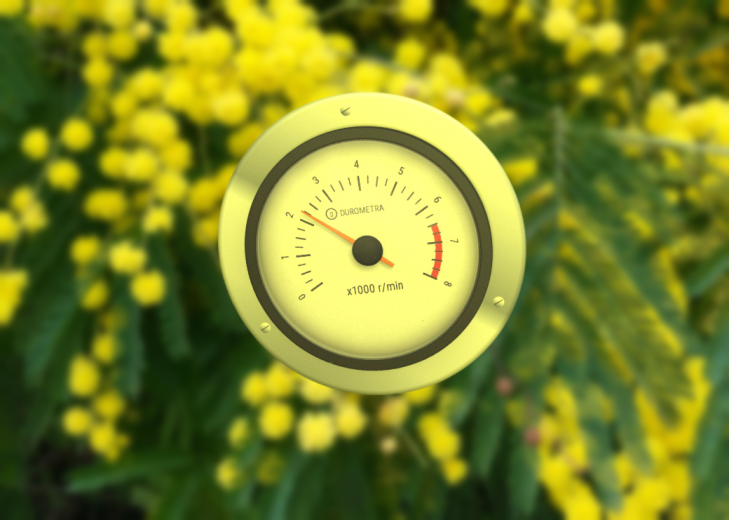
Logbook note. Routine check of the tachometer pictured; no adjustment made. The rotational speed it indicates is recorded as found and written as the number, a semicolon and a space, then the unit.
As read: 2250; rpm
